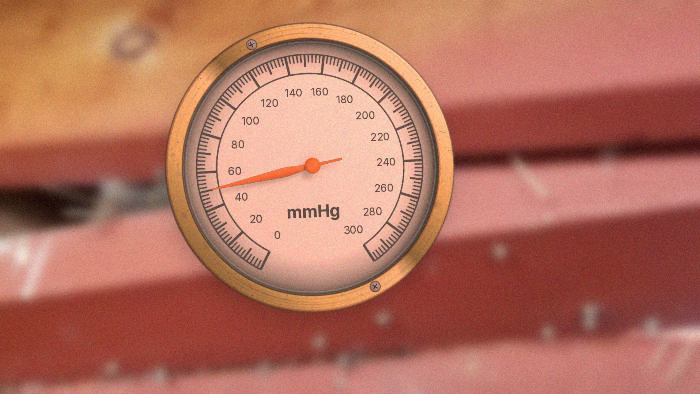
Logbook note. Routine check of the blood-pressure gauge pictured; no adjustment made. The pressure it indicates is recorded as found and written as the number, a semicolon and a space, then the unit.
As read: 50; mmHg
